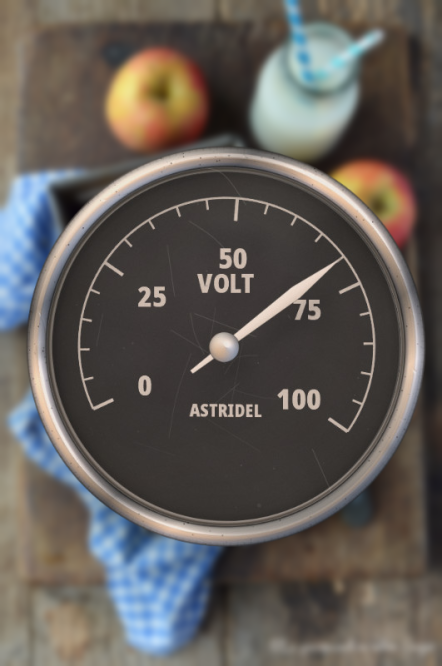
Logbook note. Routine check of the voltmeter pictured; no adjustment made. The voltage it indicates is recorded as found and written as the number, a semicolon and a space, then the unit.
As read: 70; V
